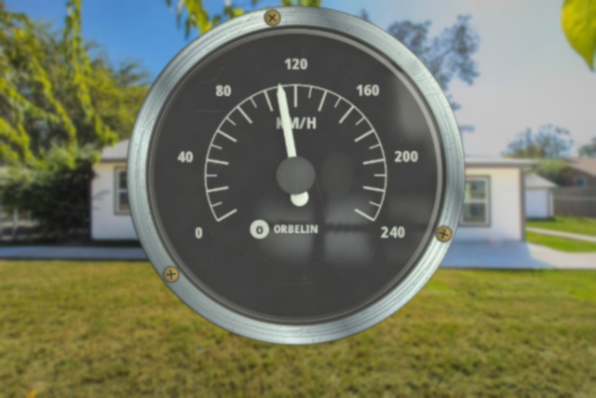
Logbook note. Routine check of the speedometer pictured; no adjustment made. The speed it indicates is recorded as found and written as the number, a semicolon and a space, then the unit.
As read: 110; km/h
